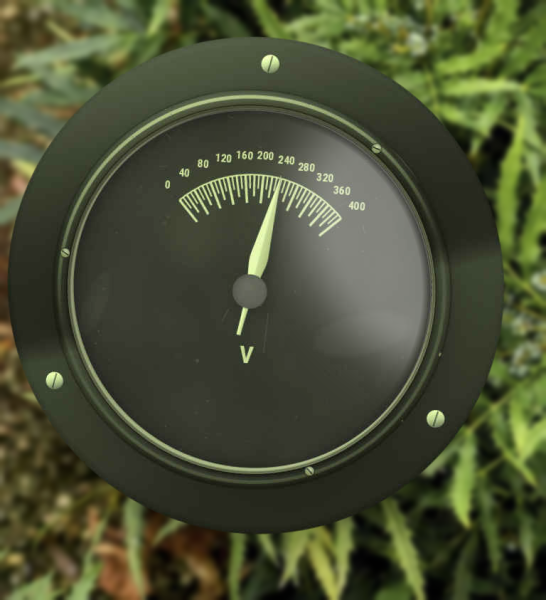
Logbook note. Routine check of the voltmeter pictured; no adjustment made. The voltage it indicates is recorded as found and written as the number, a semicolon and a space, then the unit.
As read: 240; V
